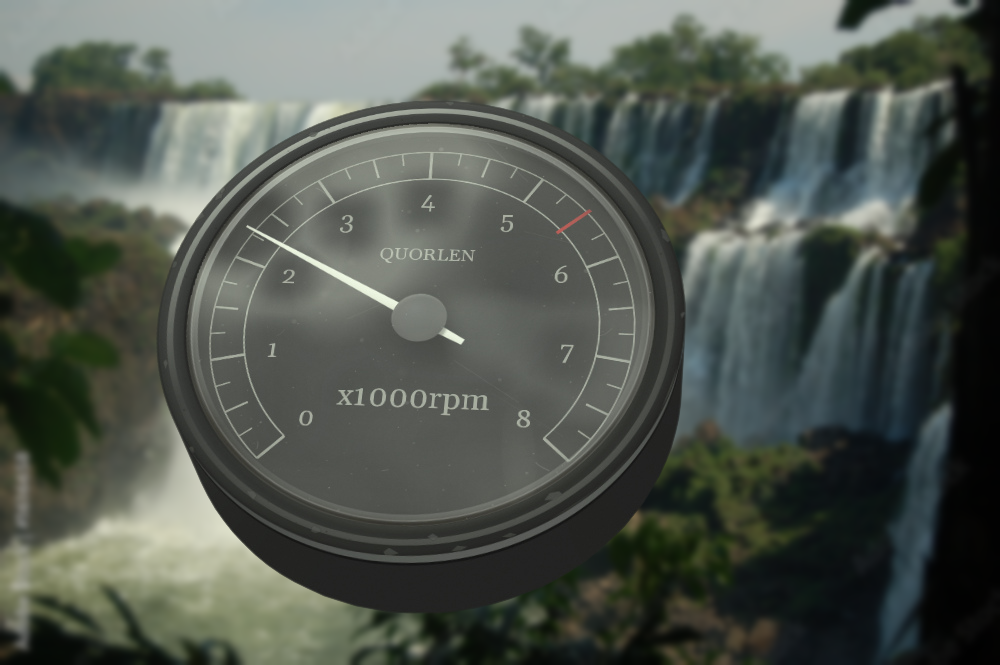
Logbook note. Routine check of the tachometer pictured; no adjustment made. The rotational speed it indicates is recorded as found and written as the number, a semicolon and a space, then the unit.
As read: 2250; rpm
